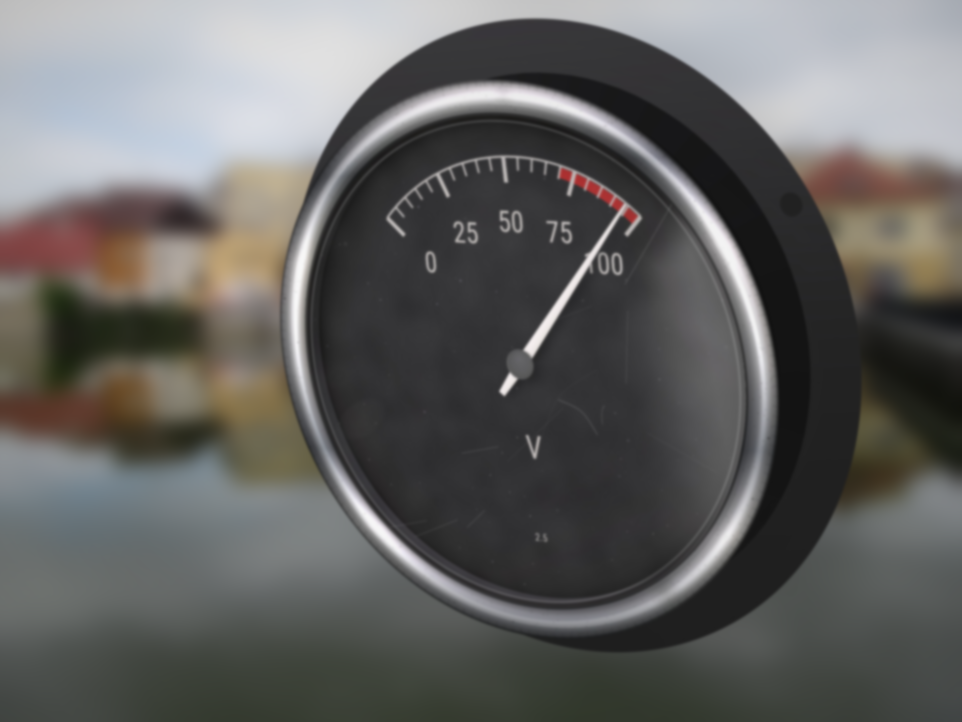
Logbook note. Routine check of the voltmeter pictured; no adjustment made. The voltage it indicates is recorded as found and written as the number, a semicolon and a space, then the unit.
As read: 95; V
